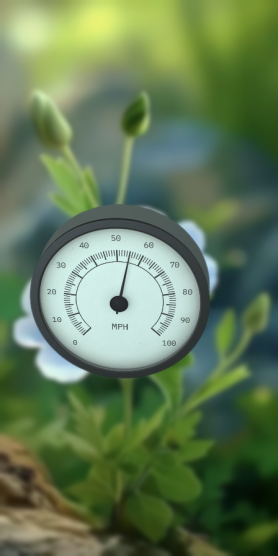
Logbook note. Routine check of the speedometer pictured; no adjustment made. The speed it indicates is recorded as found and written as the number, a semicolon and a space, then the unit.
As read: 55; mph
